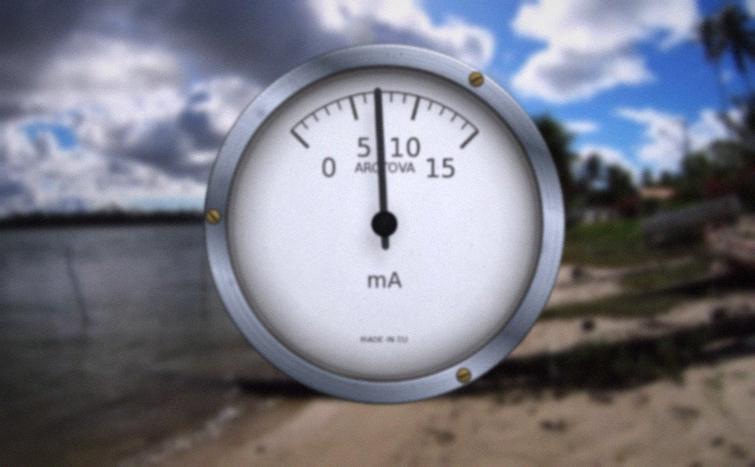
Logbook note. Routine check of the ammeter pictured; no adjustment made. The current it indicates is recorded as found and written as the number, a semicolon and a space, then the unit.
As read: 7; mA
